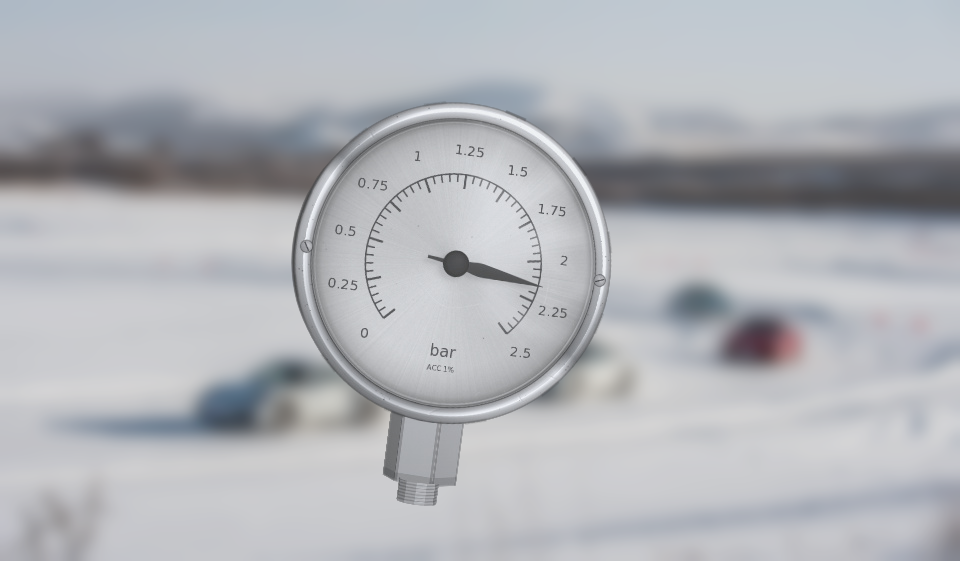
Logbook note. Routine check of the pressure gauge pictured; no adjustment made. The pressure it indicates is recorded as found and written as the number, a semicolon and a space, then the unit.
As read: 2.15; bar
